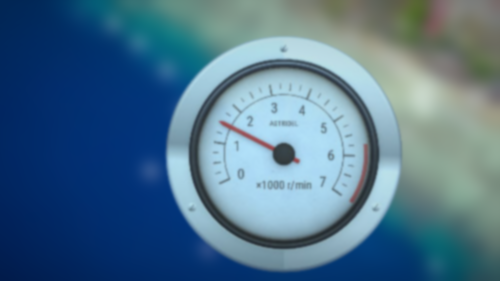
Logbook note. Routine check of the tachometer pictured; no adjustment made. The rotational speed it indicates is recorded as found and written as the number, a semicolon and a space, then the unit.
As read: 1500; rpm
